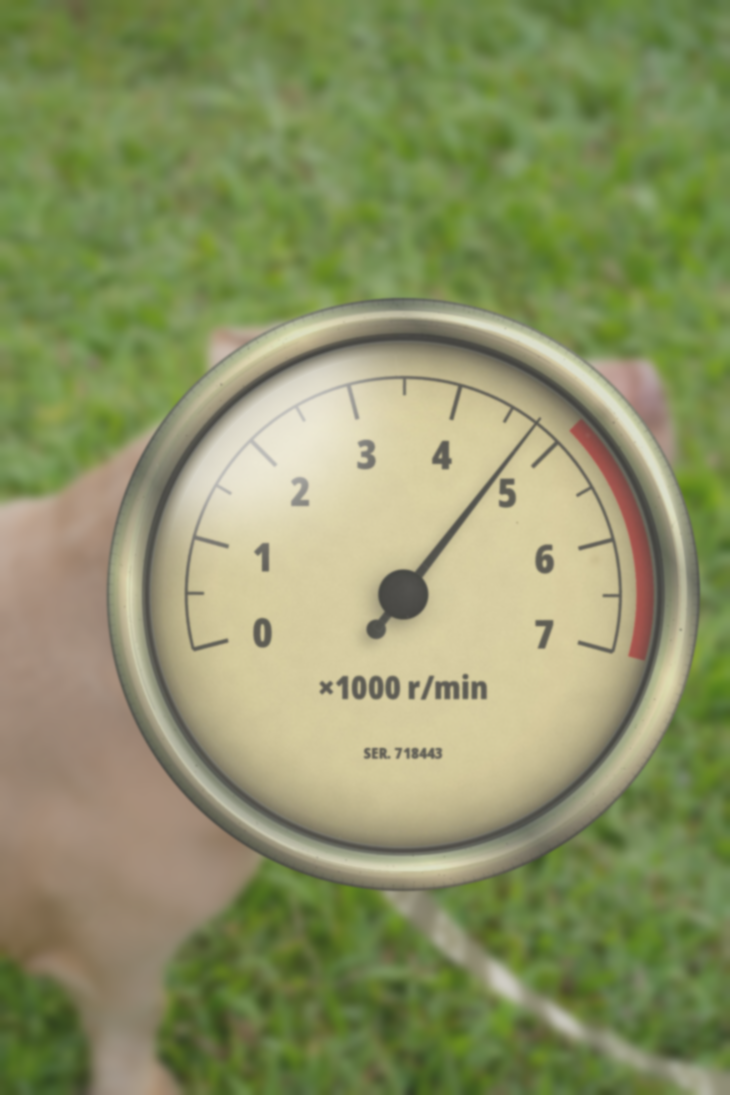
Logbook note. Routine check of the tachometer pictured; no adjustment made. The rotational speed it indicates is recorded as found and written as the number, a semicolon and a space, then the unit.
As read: 4750; rpm
